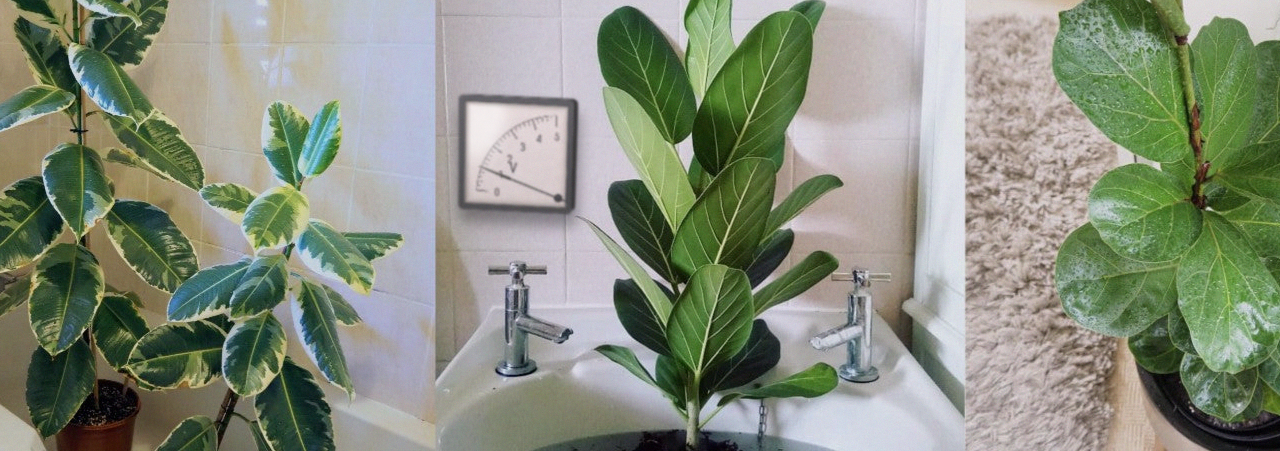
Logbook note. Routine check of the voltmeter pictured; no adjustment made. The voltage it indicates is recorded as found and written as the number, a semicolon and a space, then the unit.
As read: 1; V
